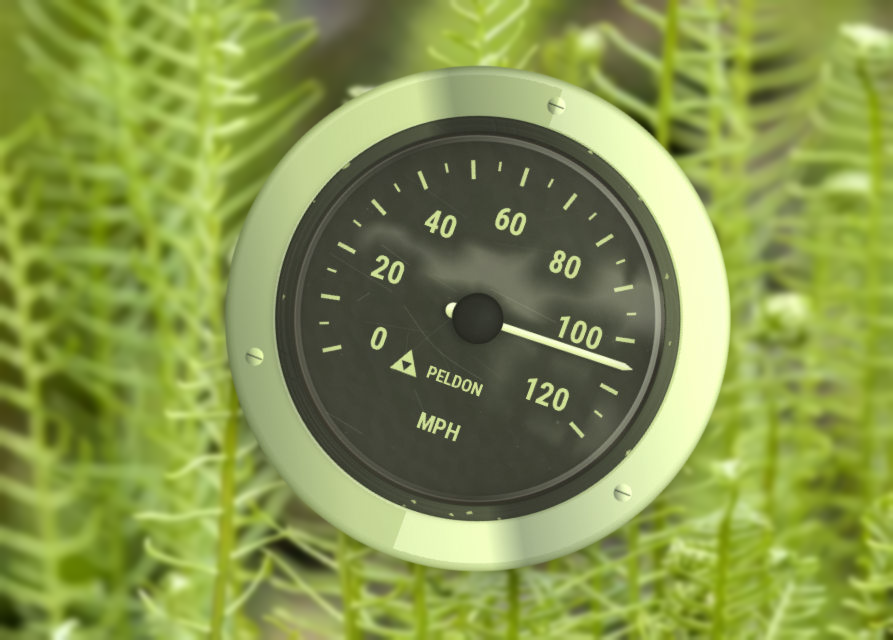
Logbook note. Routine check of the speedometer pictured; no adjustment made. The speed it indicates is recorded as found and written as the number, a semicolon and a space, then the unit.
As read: 105; mph
